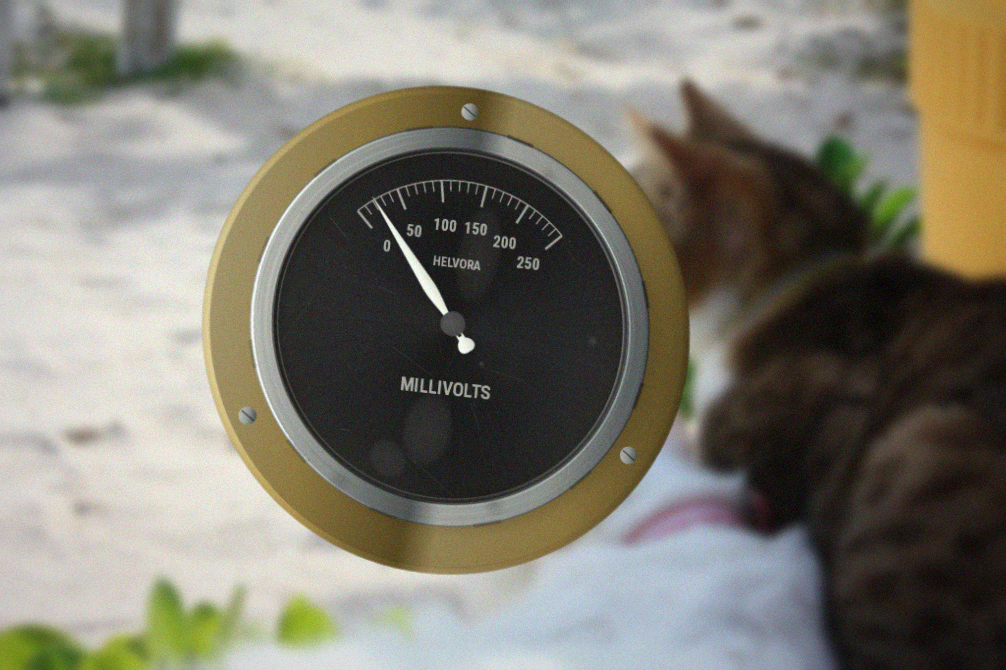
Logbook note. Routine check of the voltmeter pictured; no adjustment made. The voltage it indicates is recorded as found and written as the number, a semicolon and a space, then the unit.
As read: 20; mV
